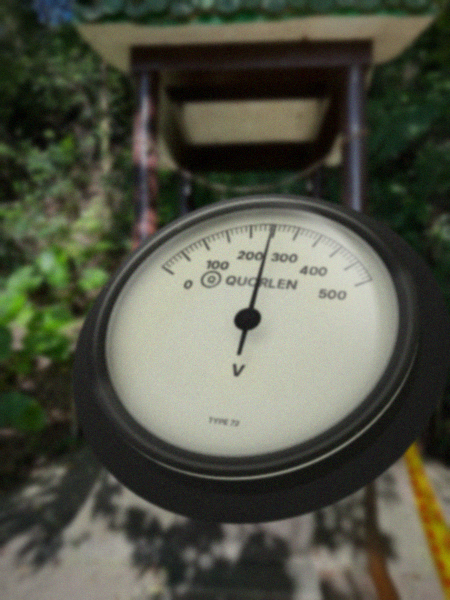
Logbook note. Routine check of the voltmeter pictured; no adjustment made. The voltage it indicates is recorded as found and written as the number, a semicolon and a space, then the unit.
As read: 250; V
